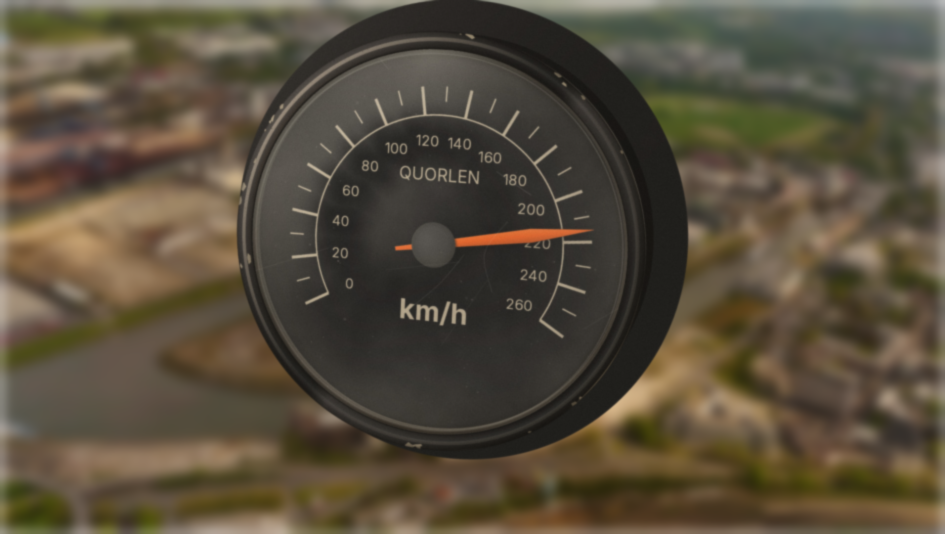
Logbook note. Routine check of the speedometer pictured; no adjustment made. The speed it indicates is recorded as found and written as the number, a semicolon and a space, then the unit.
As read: 215; km/h
